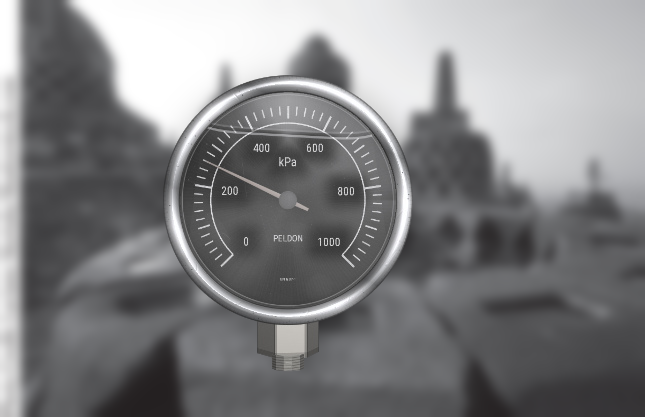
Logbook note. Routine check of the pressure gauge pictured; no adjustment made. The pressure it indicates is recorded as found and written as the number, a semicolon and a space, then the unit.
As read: 260; kPa
